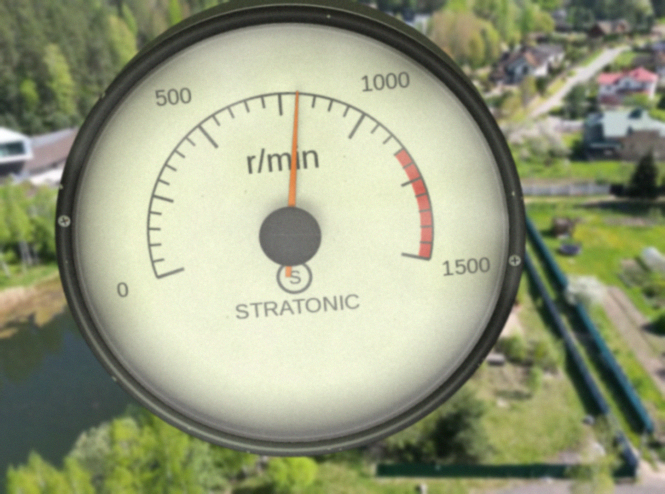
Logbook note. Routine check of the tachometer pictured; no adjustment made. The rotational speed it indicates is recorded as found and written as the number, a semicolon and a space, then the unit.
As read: 800; rpm
